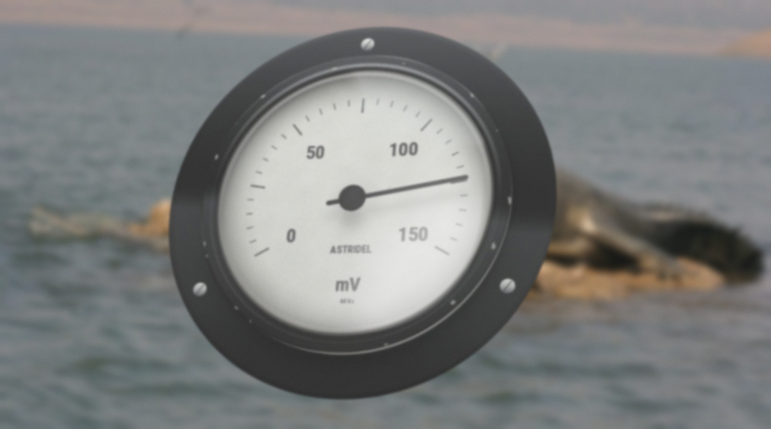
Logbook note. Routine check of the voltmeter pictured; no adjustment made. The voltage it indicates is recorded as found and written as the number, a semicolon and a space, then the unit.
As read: 125; mV
